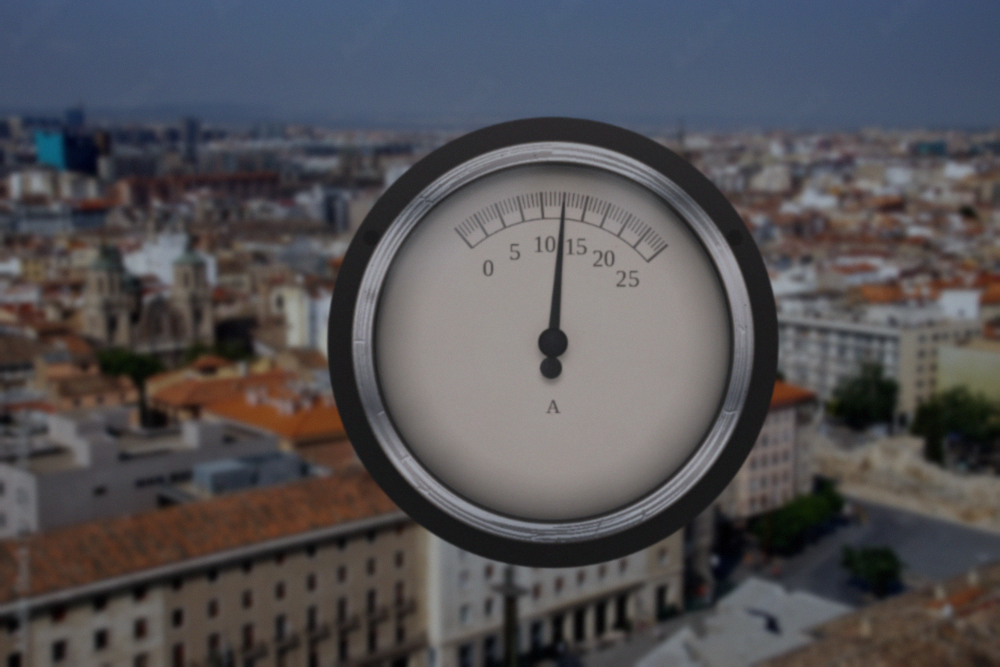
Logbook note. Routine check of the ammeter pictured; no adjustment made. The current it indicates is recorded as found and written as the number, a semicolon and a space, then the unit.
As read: 12.5; A
